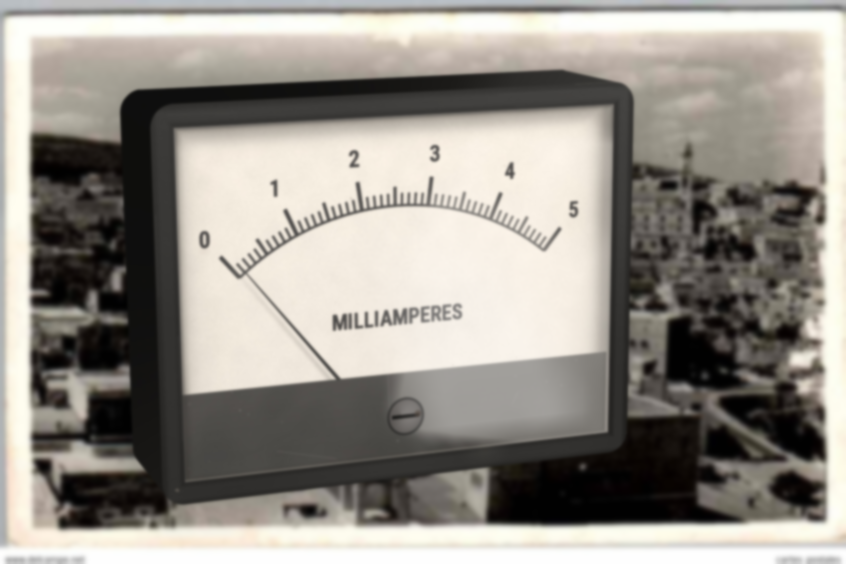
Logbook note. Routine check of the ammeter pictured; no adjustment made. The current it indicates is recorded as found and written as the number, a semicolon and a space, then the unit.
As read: 0.1; mA
